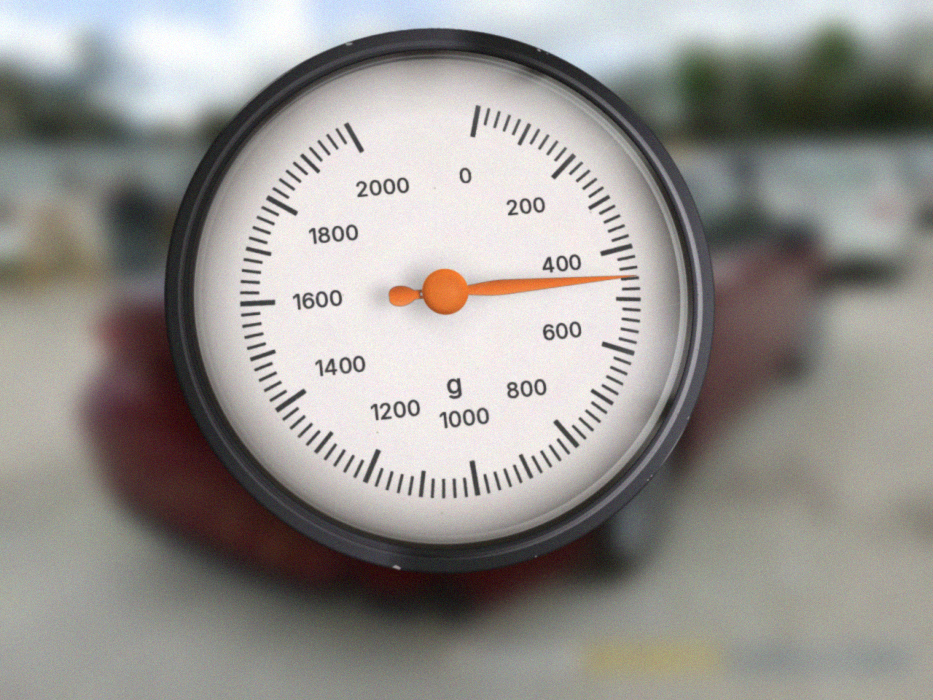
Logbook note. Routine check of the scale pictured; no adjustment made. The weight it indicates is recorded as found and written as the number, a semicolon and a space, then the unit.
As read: 460; g
